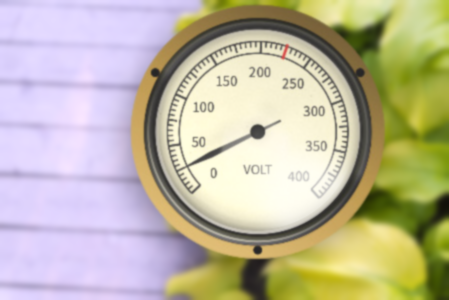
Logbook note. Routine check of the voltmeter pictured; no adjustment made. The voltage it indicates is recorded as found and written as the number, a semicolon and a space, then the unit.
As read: 25; V
